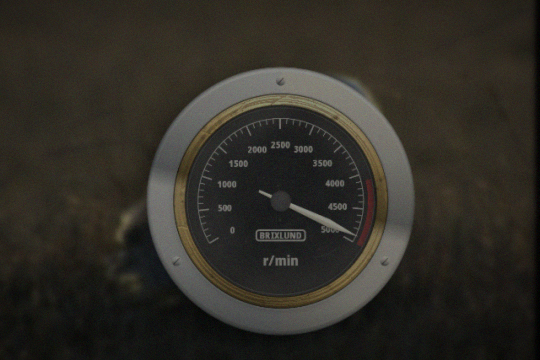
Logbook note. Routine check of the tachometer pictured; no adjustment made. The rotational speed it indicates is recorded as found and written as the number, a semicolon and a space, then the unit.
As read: 4900; rpm
